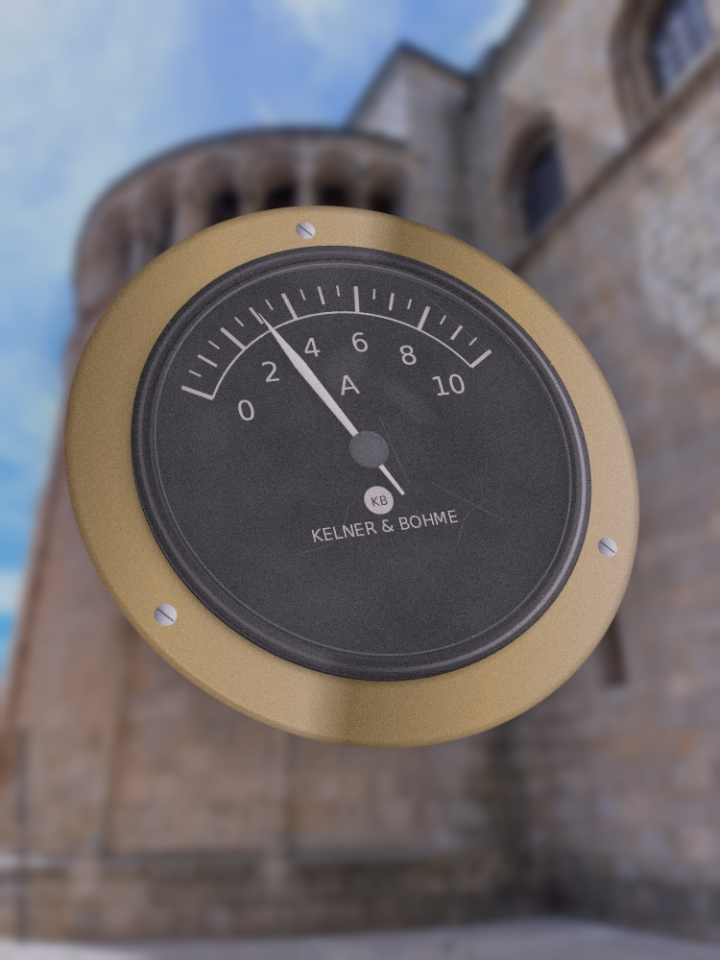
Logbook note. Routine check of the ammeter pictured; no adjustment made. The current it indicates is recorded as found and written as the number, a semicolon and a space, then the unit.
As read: 3; A
